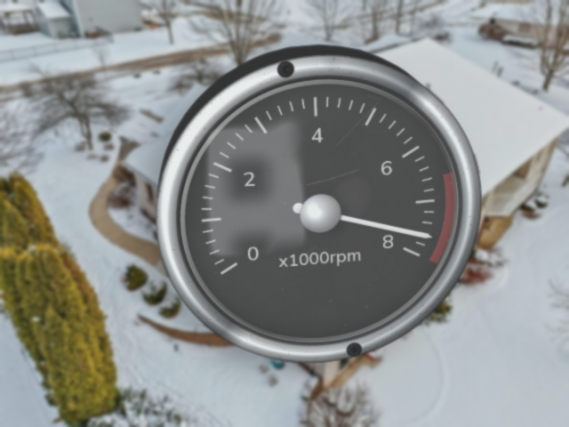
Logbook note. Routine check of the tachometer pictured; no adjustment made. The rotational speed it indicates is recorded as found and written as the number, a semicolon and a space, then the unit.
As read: 7600; rpm
